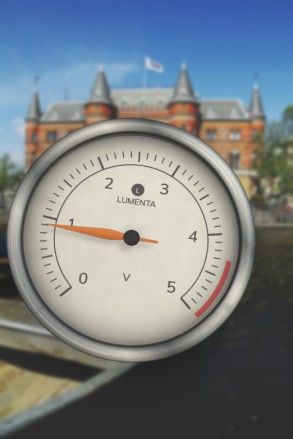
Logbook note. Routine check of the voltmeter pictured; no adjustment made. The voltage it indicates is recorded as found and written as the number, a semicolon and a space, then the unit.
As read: 0.9; V
